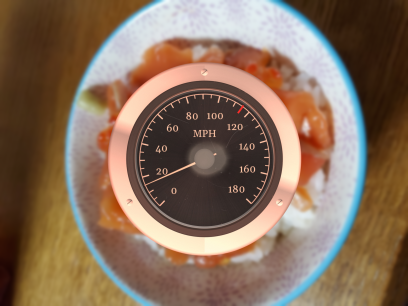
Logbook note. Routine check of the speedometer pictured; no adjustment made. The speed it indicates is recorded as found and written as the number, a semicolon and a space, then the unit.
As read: 15; mph
